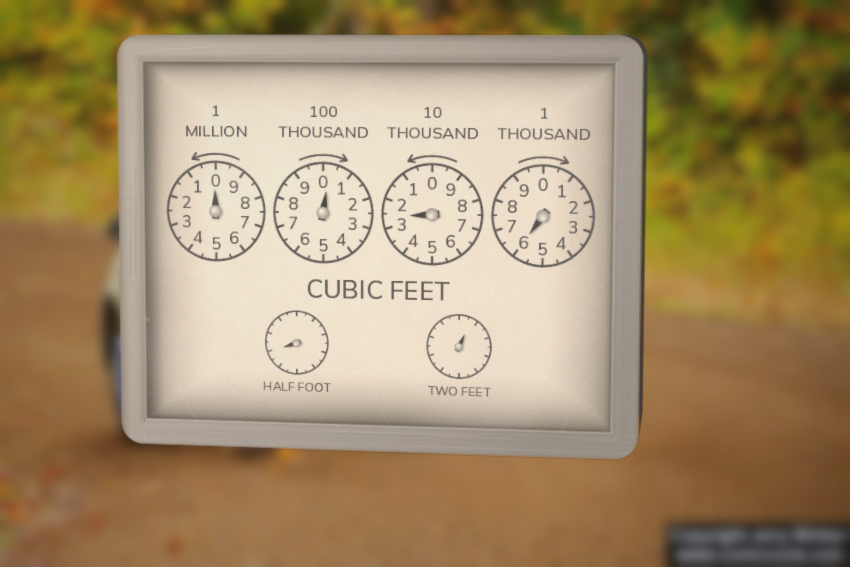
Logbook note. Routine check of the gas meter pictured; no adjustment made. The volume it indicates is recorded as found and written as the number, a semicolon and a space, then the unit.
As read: 2600; ft³
